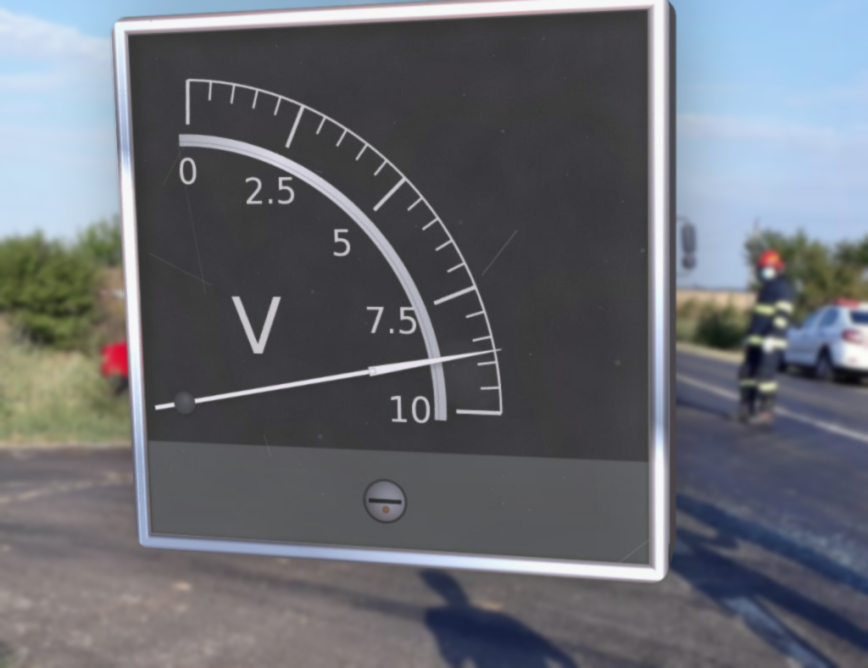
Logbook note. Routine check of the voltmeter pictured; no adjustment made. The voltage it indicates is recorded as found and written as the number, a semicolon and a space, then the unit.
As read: 8.75; V
